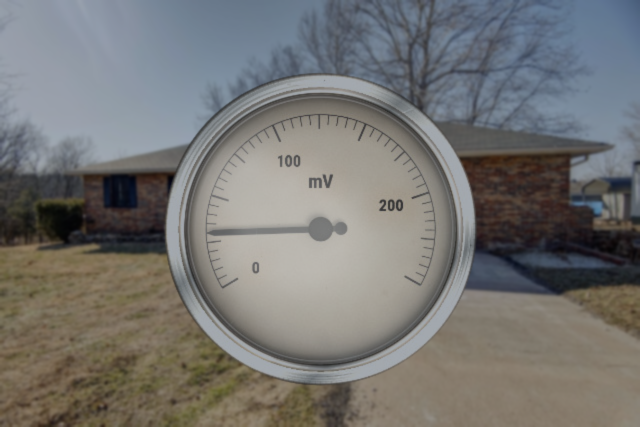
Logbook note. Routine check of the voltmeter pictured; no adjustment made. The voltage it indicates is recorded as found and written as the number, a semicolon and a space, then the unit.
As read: 30; mV
